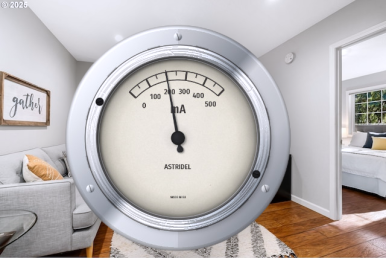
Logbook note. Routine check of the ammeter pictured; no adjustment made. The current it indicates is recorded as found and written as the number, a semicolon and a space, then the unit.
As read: 200; mA
